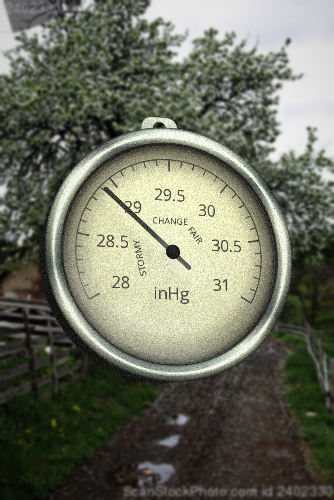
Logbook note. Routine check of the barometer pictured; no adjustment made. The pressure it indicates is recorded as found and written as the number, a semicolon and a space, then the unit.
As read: 28.9; inHg
